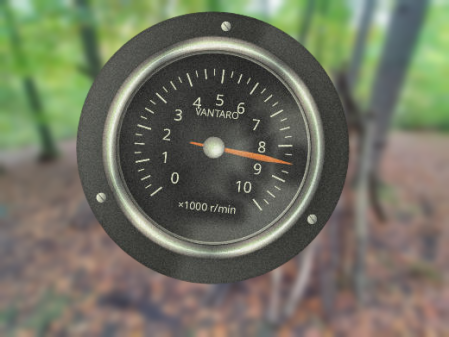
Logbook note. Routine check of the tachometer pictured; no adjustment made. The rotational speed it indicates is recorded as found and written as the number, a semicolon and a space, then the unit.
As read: 8500; rpm
